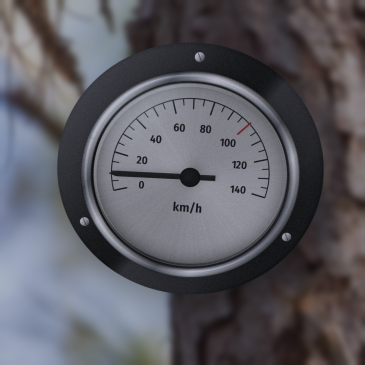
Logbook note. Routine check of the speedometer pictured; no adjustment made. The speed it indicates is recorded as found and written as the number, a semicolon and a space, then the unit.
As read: 10; km/h
